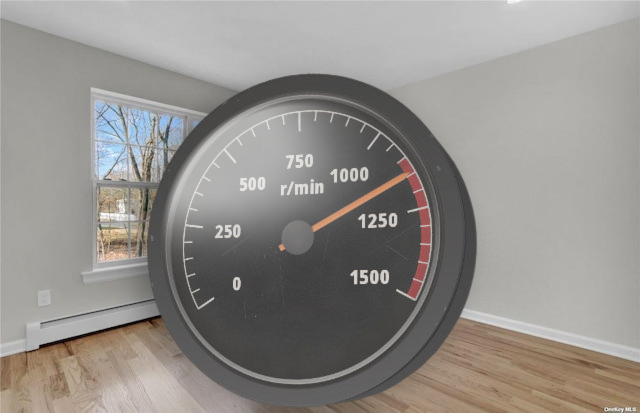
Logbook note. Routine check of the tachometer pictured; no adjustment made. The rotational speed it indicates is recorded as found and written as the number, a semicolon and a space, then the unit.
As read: 1150; rpm
